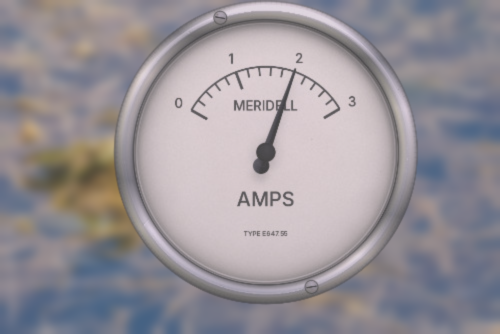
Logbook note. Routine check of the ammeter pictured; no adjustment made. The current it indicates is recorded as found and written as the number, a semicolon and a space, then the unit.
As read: 2; A
